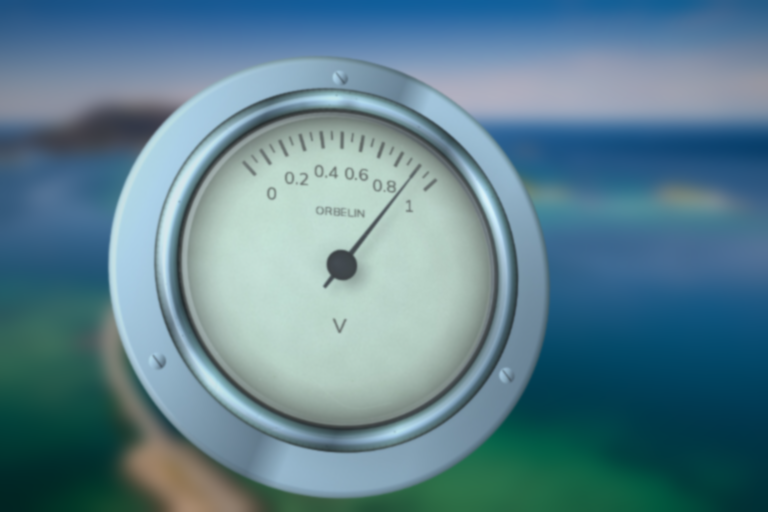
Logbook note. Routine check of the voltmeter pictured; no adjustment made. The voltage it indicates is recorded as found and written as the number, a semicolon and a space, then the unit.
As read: 0.9; V
